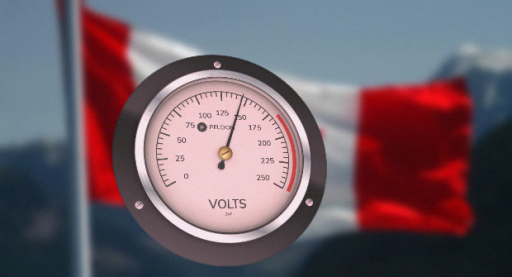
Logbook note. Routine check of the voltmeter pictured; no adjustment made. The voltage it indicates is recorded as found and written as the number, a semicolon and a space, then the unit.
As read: 145; V
